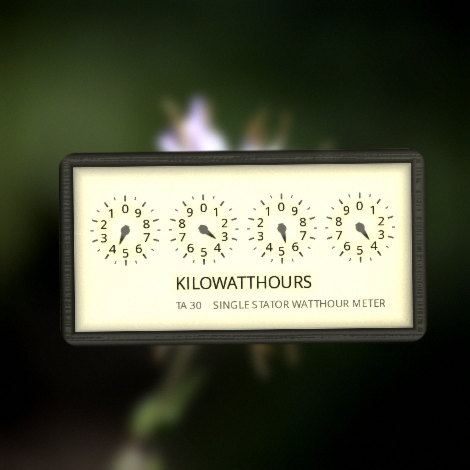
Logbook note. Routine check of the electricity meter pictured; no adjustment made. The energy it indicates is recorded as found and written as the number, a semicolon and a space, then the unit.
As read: 4354; kWh
